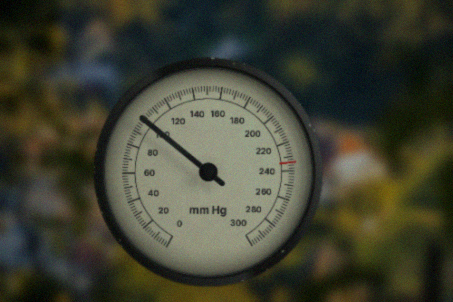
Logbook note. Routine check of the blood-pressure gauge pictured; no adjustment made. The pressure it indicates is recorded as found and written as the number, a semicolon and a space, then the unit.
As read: 100; mmHg
